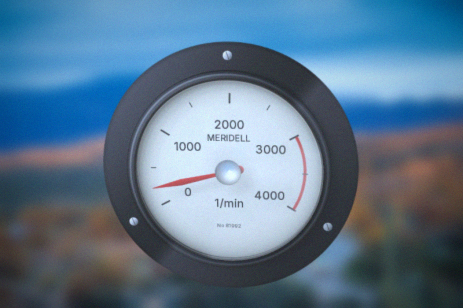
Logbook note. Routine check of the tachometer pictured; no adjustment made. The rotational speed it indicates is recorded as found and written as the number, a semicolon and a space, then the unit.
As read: 250; rpm
